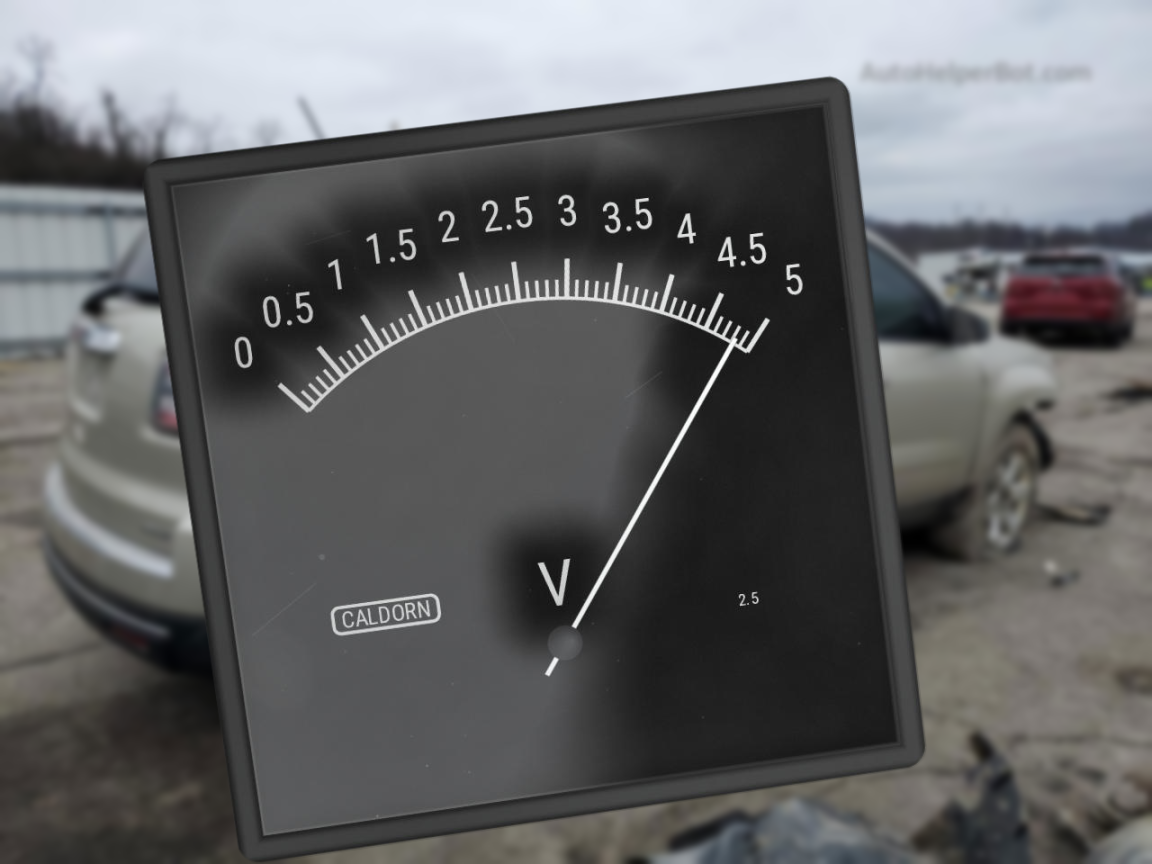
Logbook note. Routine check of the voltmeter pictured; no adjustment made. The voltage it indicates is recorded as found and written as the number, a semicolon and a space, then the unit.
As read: 4.8; V
